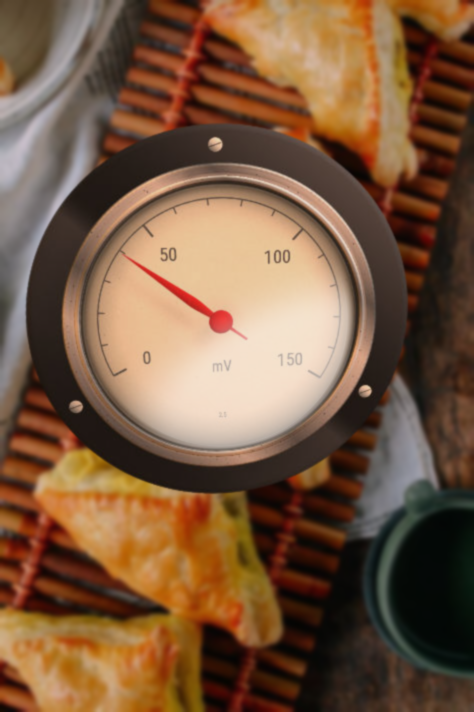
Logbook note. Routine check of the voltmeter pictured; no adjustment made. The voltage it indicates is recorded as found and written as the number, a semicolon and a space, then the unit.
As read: 40; mV
